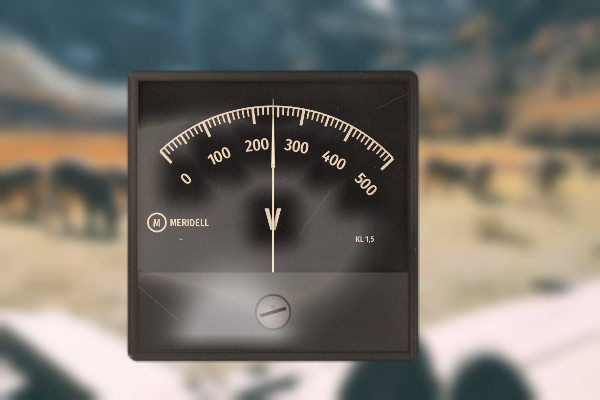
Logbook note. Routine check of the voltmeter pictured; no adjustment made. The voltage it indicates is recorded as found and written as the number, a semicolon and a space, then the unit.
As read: 240; V
